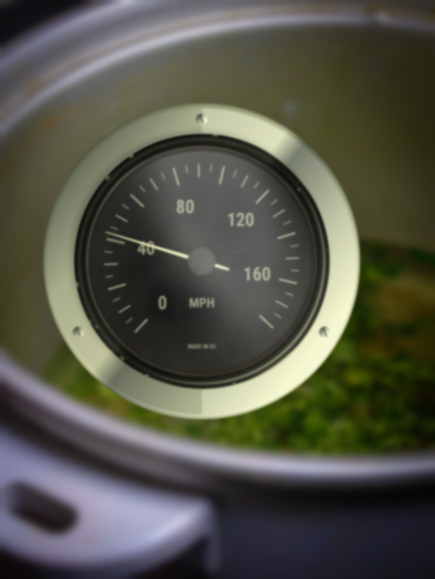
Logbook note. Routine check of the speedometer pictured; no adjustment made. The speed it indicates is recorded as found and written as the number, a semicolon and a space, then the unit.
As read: 42.5; mph
